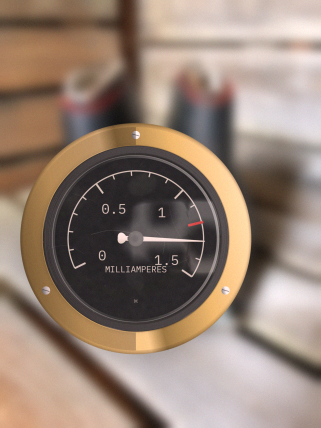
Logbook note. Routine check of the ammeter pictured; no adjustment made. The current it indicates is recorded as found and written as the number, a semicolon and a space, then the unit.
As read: 1.3; mA
